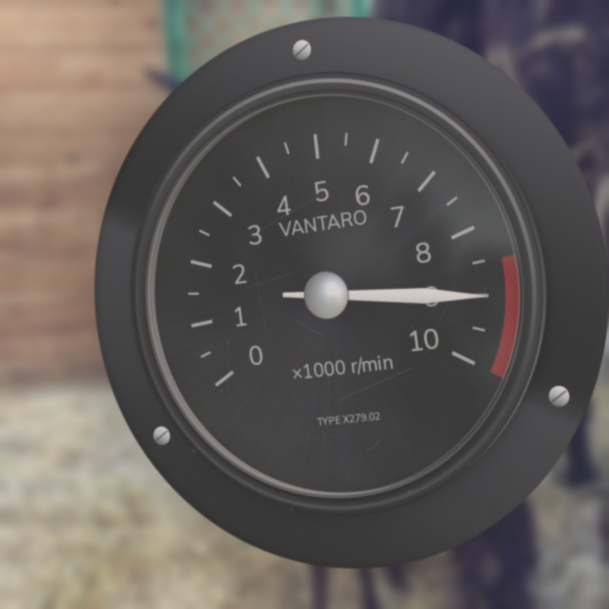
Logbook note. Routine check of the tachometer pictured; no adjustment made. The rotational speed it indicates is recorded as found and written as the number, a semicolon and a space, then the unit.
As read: 9000; rpm
